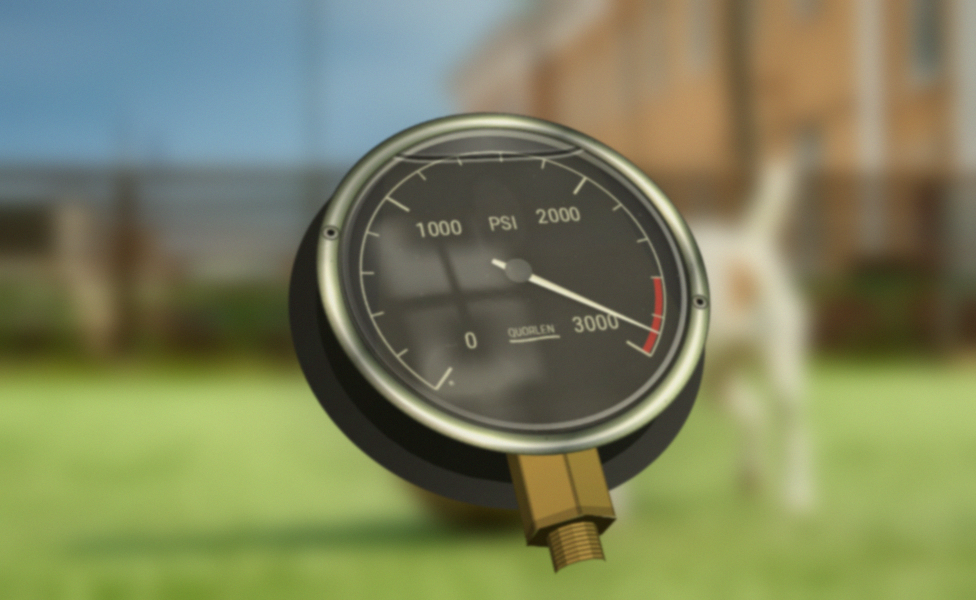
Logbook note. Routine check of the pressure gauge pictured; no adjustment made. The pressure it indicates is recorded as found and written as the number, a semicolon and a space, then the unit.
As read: 2900; psi
